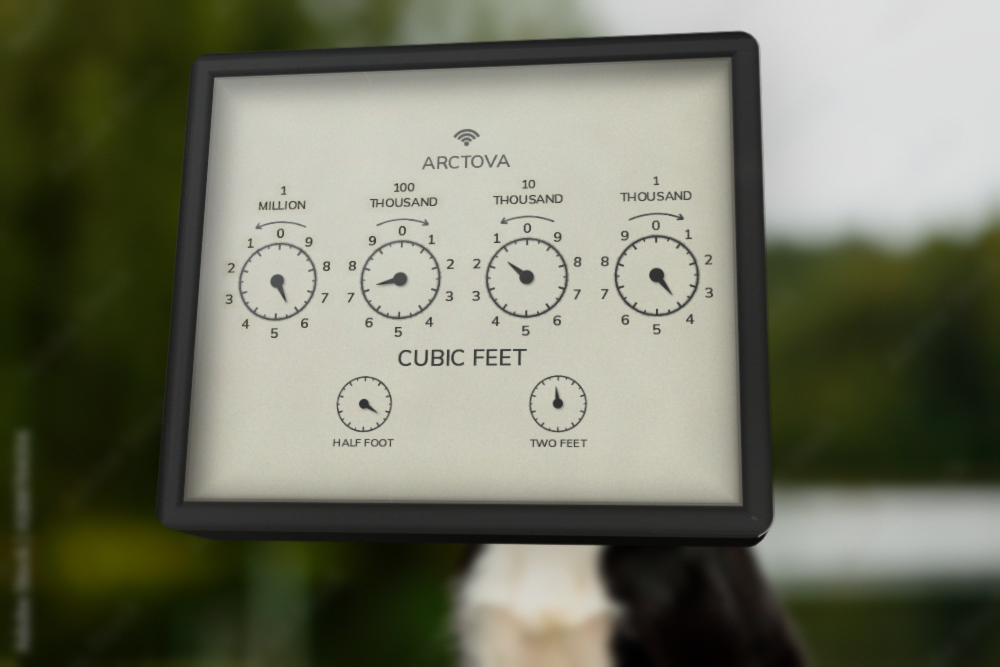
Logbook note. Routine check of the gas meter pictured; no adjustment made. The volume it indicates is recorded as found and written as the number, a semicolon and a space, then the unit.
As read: 571400; ft³
